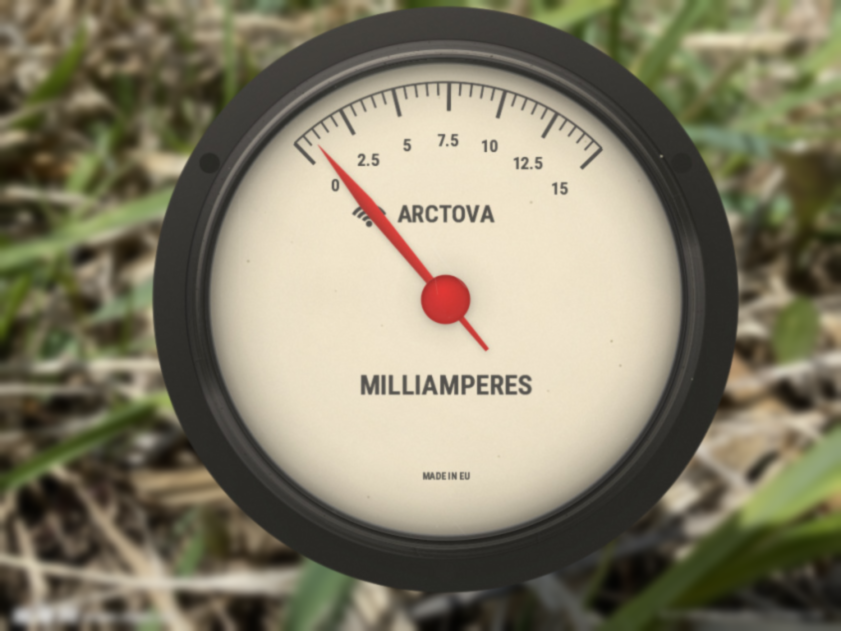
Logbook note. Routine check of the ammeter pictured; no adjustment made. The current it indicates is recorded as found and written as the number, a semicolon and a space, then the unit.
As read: 0.75; mA
